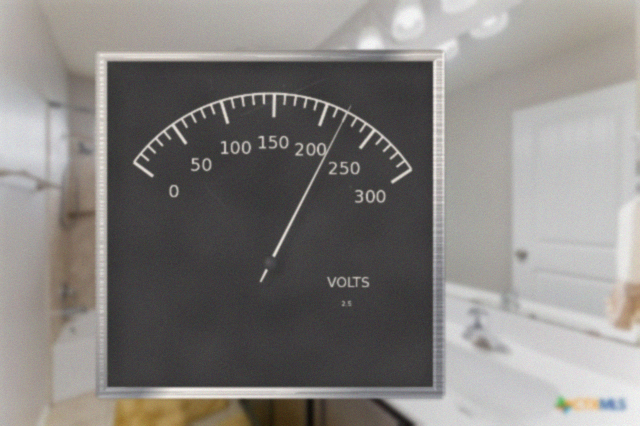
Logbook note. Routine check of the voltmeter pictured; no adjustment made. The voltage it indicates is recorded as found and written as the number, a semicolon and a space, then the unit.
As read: 220; V
